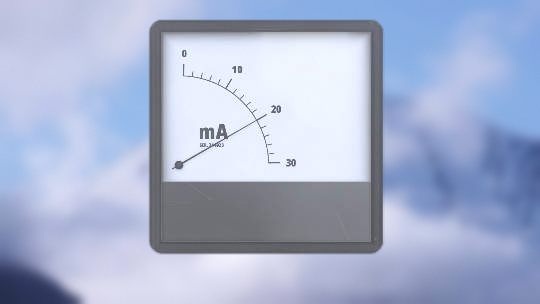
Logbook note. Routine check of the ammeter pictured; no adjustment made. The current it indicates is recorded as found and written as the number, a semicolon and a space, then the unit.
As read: 20; mA
